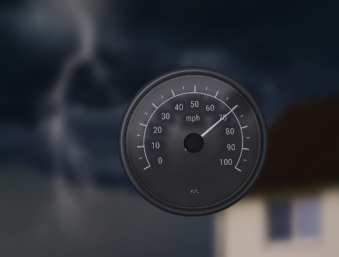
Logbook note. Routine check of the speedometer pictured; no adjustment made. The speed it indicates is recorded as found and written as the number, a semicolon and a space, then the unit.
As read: 70; mph
